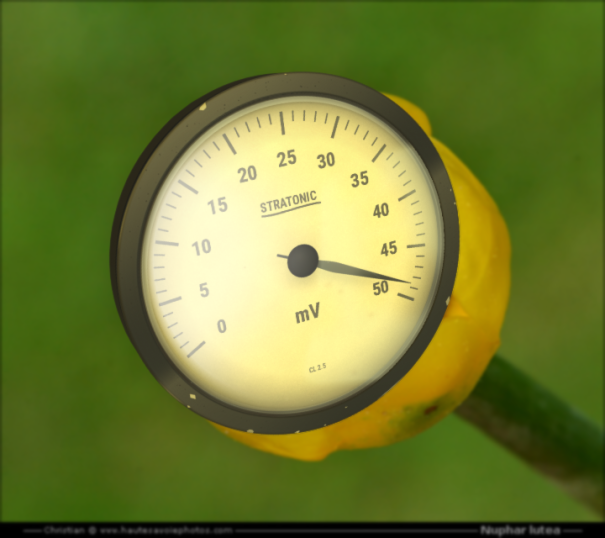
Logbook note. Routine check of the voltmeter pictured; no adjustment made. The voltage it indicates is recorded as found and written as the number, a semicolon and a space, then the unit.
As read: 48.5; mV
